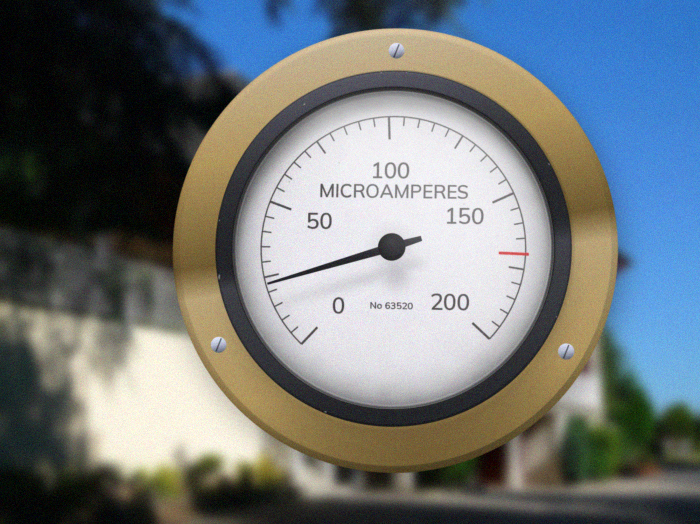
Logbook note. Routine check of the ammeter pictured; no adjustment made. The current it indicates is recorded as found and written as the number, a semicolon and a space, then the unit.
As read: 22.5; µA
